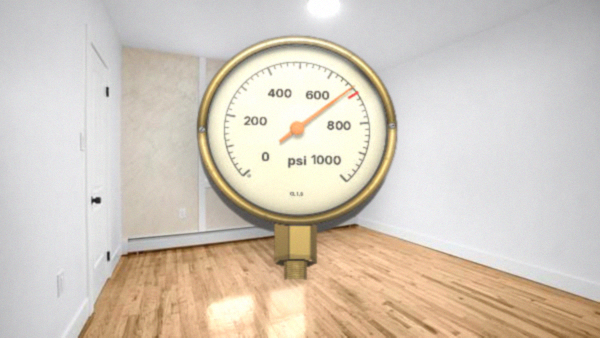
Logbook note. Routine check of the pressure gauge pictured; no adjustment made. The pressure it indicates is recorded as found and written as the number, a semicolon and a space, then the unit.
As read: 680; psi
